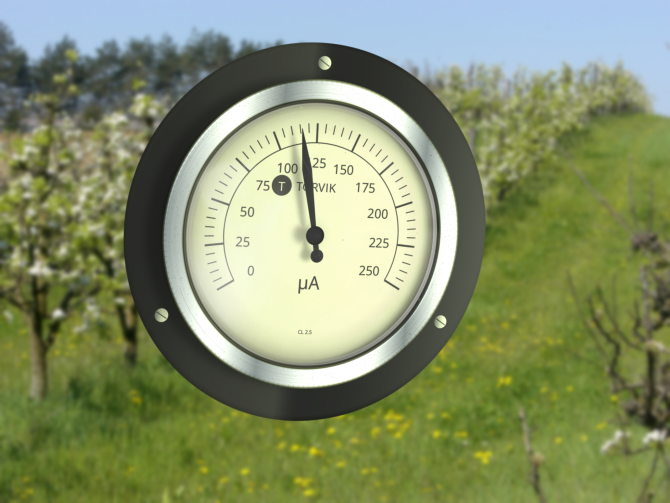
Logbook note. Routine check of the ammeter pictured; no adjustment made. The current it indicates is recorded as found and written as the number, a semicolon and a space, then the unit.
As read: 115; µA
